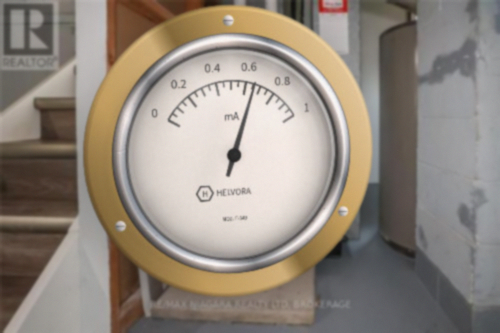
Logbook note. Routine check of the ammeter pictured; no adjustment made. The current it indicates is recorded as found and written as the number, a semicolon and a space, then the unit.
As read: 0.65; mA
